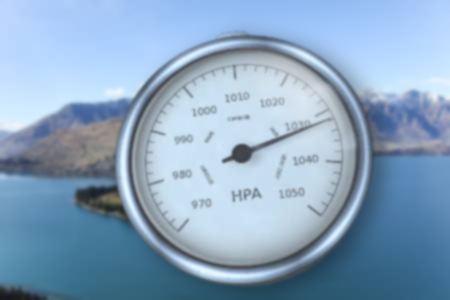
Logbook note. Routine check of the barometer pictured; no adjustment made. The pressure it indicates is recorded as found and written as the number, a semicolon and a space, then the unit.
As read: 1032; hPa
